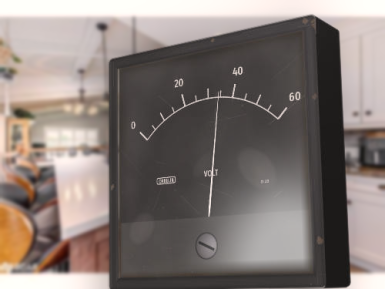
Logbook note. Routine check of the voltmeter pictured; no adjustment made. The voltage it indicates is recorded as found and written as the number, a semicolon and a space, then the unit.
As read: 35; V
